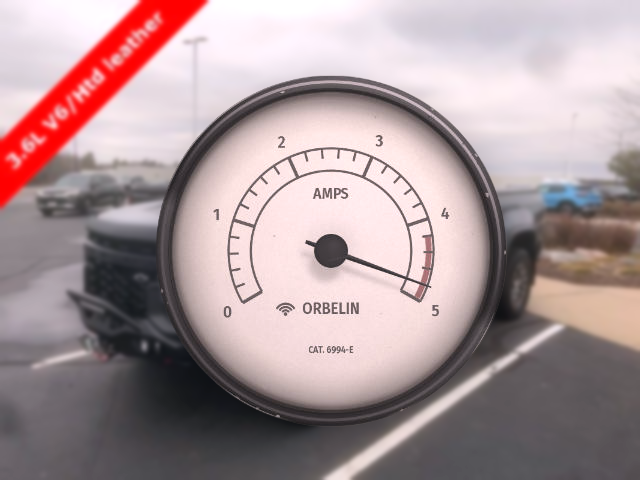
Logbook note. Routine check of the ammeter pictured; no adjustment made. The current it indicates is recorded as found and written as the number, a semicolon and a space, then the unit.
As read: 4.8; A
